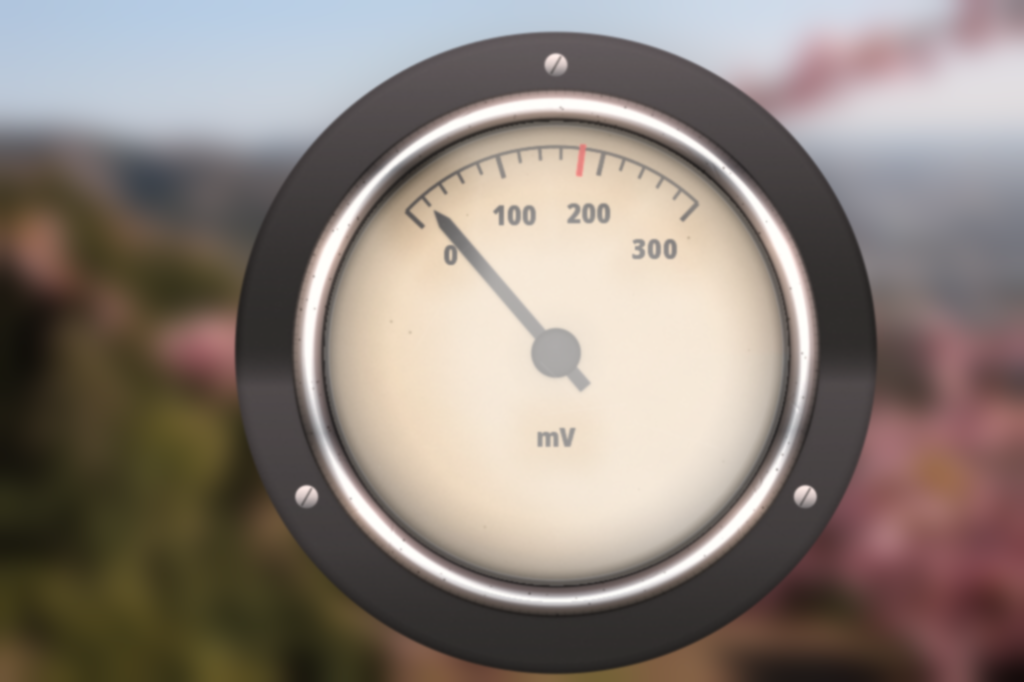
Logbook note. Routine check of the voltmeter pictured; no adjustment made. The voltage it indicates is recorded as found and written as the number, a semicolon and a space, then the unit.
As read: 20; mV
